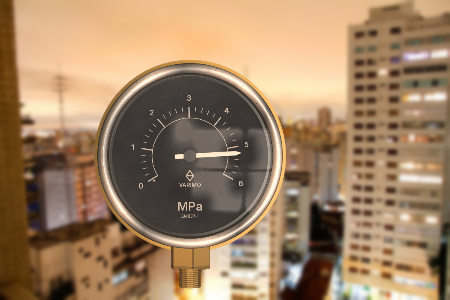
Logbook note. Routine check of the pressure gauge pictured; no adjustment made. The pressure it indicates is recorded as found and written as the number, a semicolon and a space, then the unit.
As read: 5.2; MPa
